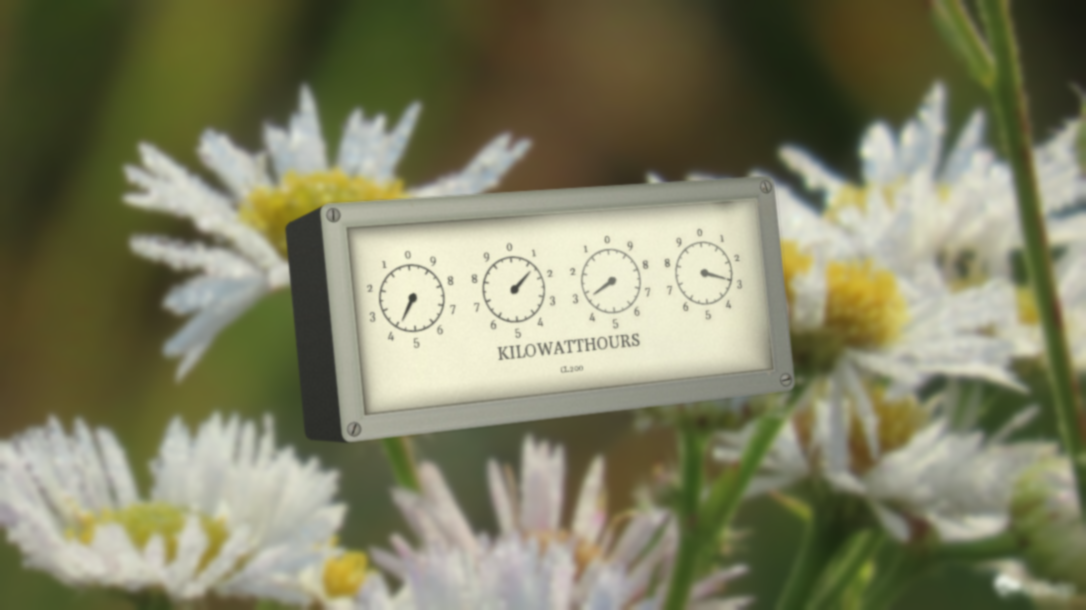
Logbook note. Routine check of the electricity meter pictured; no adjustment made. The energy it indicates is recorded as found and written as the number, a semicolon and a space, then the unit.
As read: 4133; kWh
